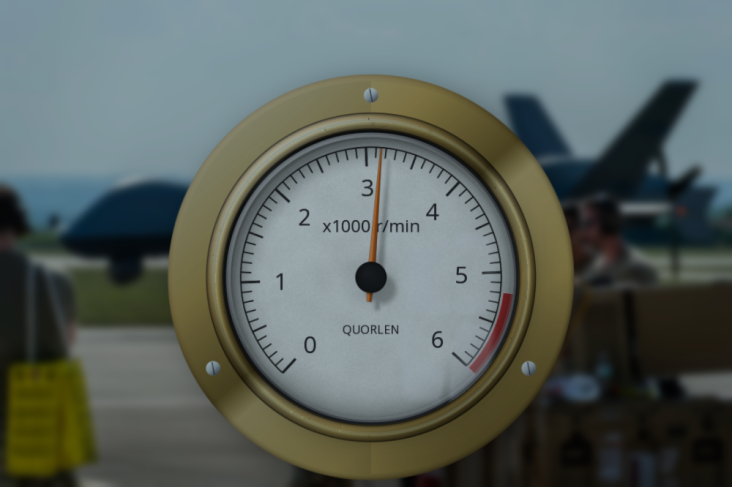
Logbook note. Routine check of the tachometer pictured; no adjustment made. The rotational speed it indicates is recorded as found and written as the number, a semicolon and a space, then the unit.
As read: 3150; rpm
